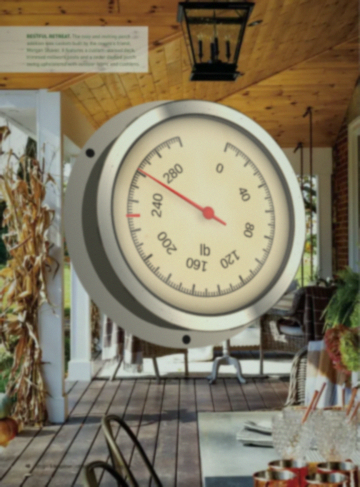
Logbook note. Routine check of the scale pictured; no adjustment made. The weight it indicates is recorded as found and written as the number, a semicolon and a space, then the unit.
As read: 260; lb
